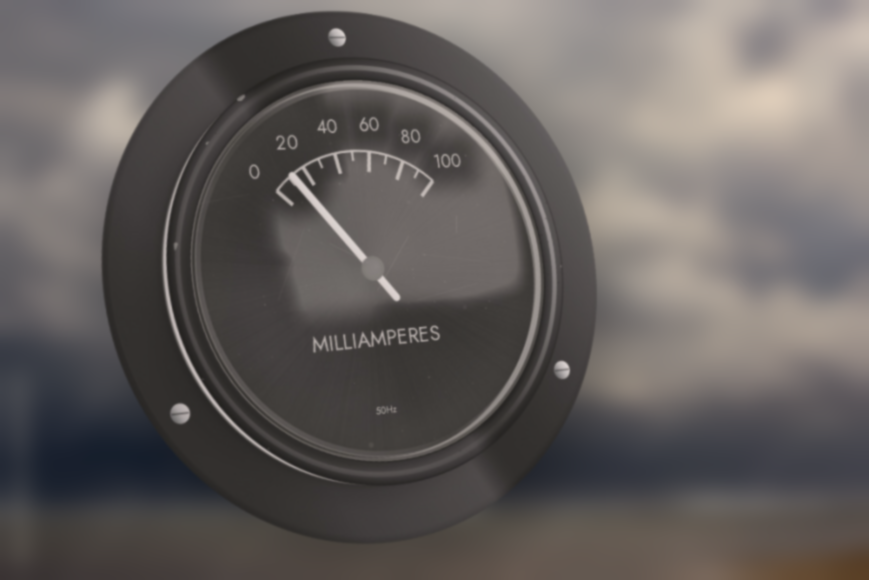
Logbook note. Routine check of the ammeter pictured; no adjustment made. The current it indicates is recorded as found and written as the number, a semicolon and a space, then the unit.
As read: 10; mA
